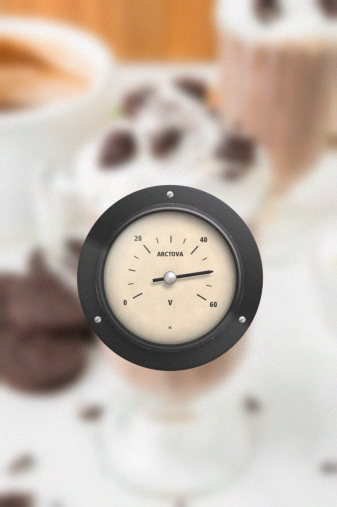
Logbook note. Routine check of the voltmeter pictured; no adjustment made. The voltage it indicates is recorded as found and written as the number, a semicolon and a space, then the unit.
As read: 50; V
